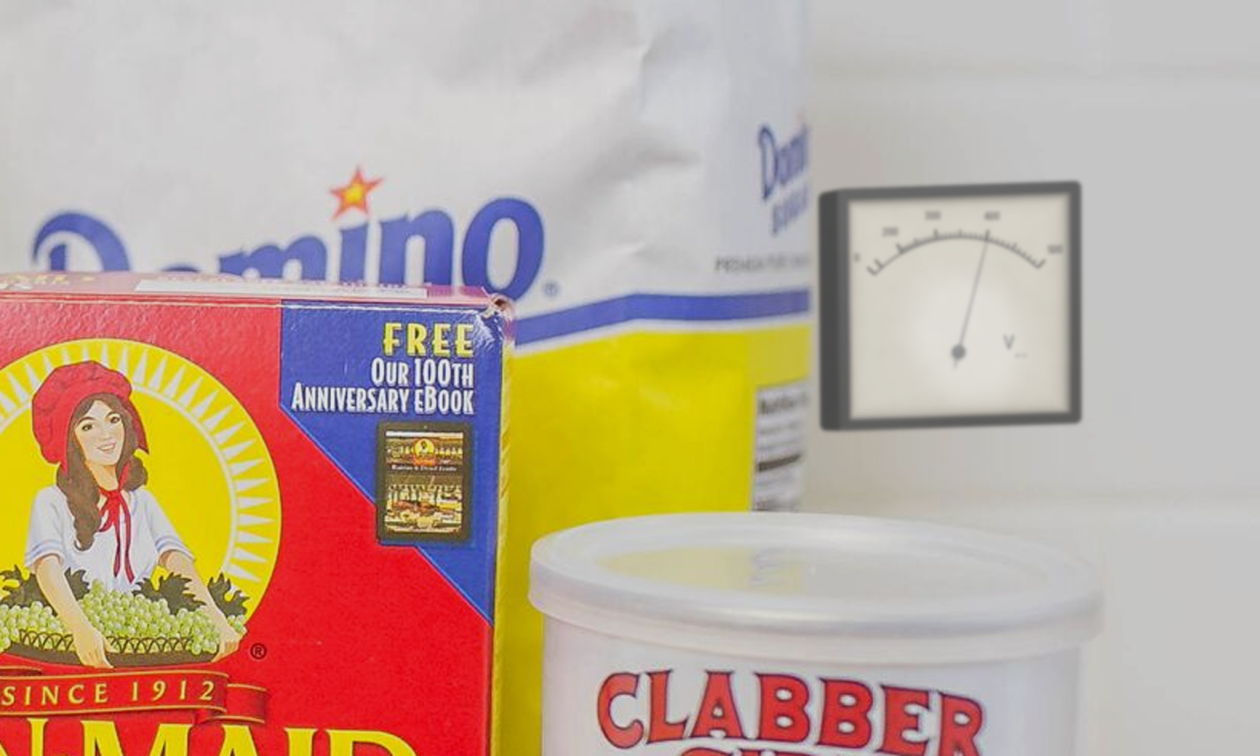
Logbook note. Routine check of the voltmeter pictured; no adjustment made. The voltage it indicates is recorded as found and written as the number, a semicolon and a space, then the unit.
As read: 400; V
